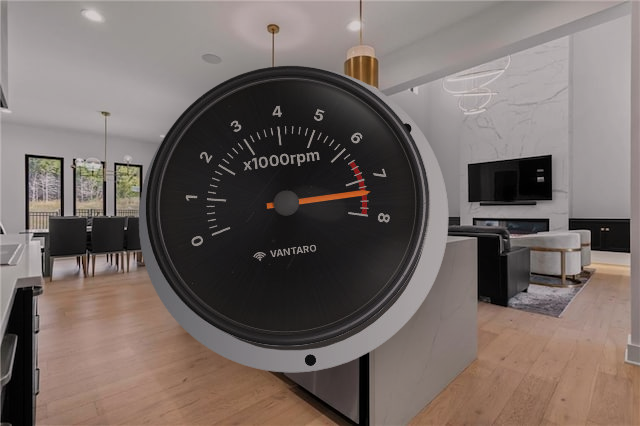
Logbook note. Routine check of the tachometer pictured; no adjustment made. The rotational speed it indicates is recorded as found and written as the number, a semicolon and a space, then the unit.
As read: 7400; rpm
